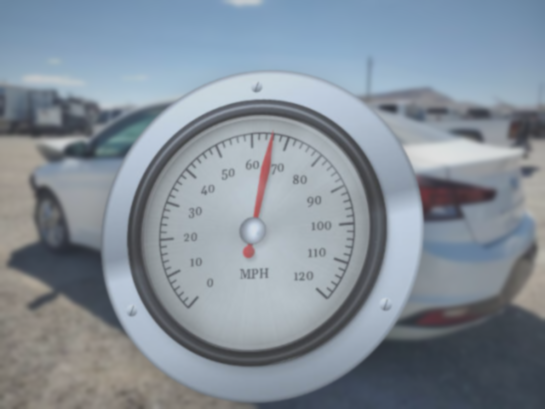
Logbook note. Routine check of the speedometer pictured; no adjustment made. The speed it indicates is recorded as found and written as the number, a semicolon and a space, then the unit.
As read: 66; mph
